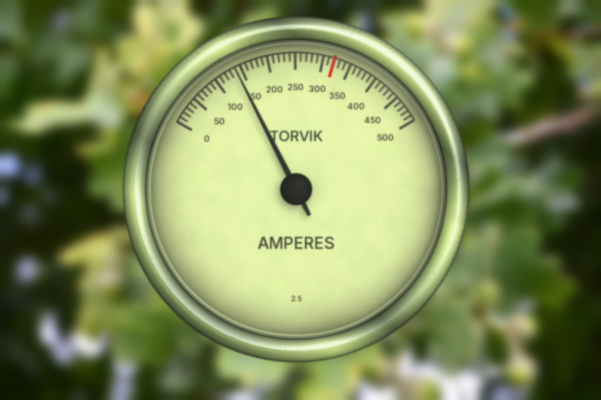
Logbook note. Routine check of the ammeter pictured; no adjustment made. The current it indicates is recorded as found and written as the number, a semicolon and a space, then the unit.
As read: 140; A
